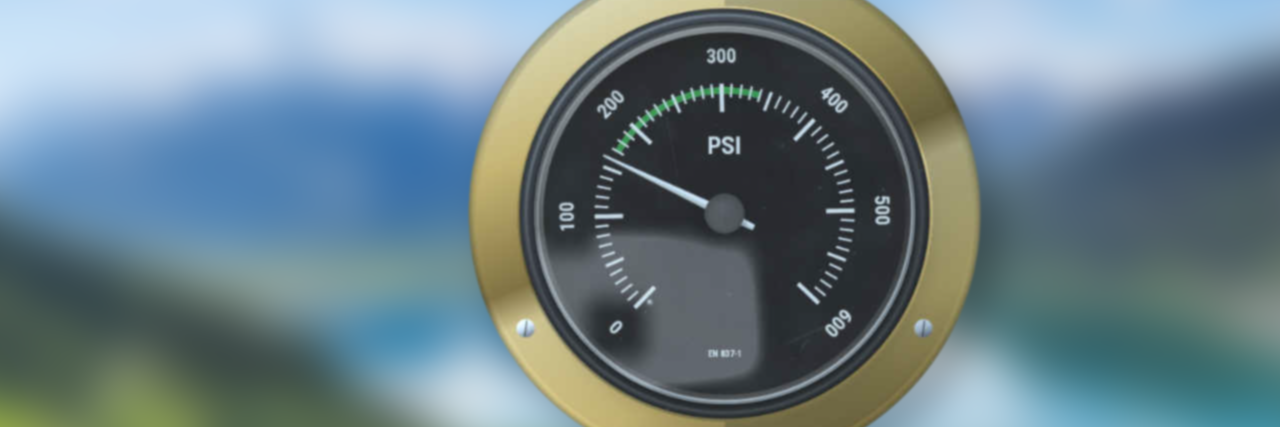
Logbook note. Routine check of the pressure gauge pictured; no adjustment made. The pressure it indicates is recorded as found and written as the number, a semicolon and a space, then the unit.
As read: 160; psi
